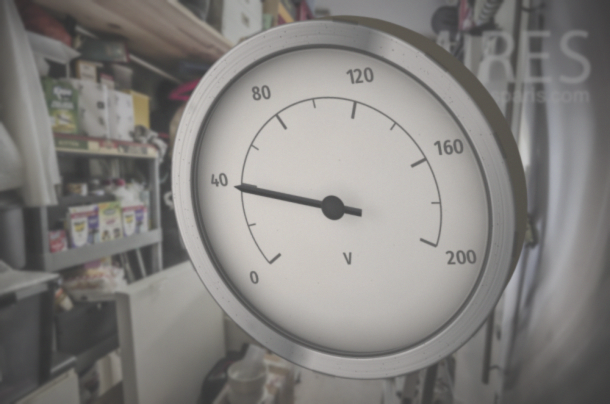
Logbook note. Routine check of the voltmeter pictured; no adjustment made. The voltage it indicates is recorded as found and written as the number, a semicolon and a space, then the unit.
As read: 40; V
